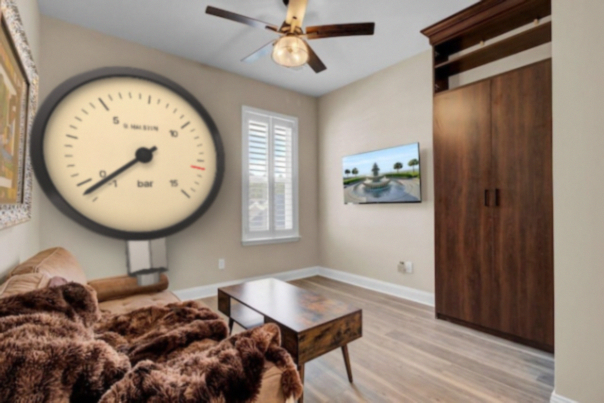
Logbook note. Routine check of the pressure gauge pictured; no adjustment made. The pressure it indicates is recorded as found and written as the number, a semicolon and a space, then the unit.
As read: -0.5; bar
